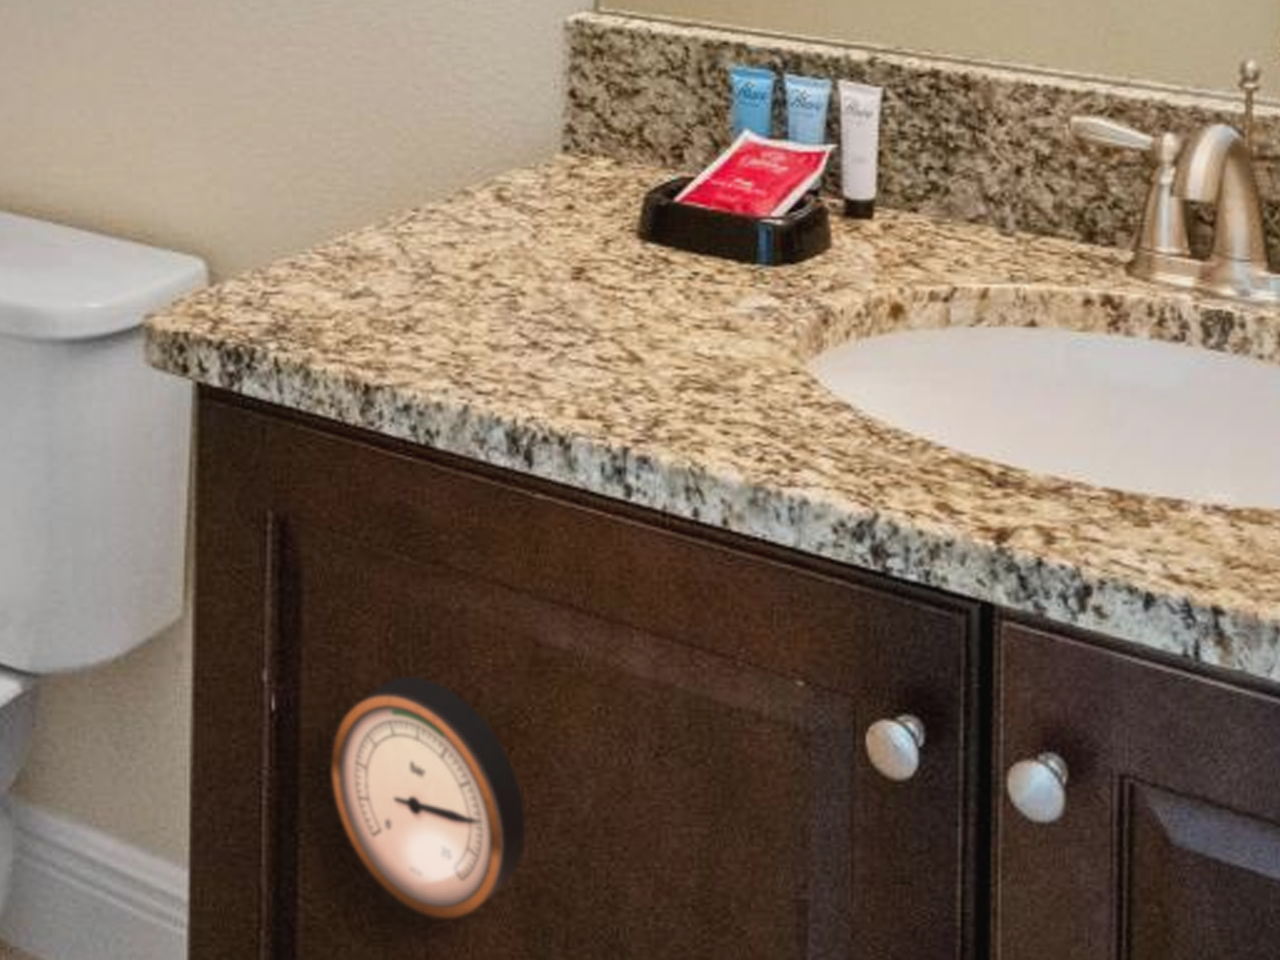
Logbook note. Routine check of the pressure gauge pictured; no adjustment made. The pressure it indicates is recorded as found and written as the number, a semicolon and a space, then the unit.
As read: 20; bar
